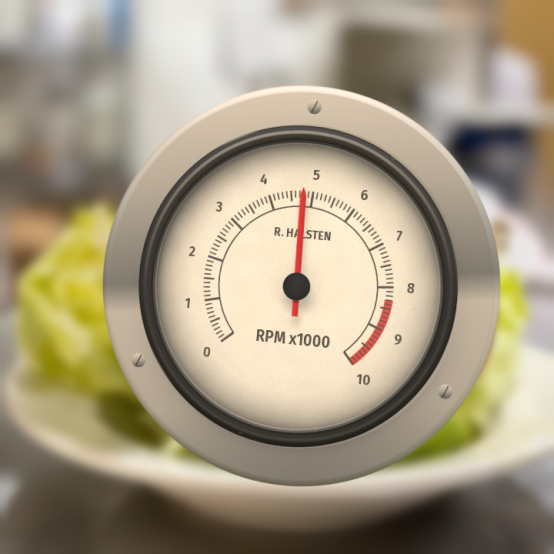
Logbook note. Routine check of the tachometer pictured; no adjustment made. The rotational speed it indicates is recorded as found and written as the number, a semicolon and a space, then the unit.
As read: 4800; rpm
